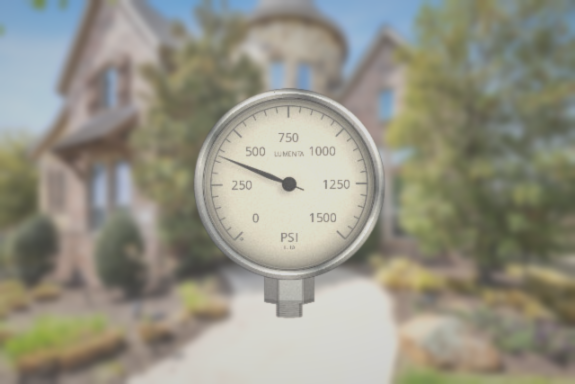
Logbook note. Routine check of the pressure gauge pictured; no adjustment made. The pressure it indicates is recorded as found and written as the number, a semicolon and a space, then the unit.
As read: 375; psi
